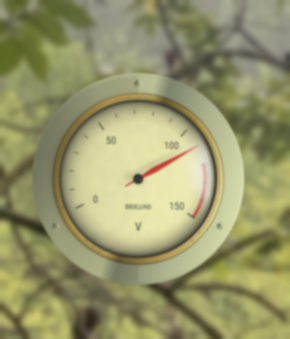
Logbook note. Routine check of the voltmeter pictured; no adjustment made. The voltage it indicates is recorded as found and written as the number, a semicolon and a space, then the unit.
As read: 110; V
